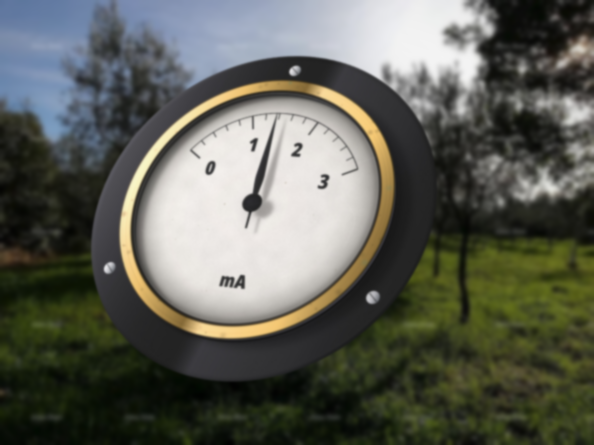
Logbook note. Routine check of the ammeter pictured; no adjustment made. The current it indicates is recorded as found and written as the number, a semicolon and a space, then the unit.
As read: 1.4; mA
